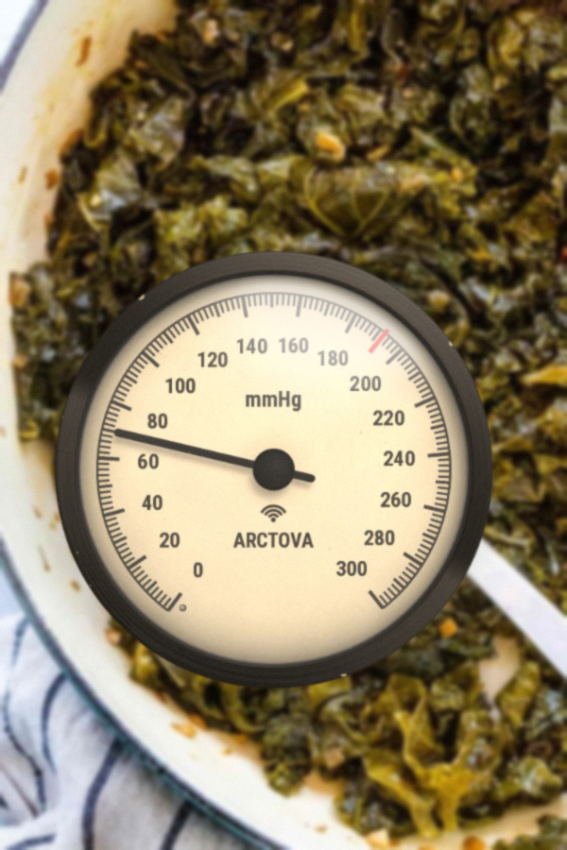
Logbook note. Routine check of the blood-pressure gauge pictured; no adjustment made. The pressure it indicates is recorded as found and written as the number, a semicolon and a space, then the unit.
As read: 70; mmHg
